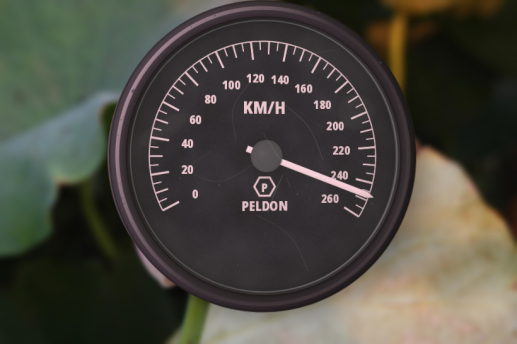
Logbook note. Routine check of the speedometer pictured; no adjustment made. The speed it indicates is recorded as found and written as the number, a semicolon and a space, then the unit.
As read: 247.5; km/h
